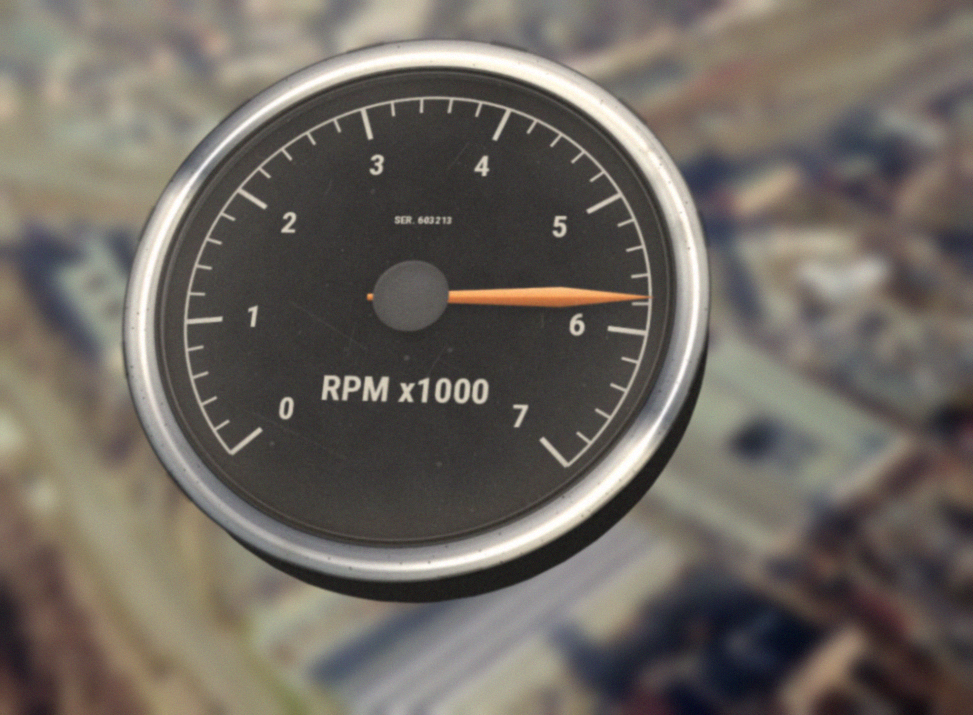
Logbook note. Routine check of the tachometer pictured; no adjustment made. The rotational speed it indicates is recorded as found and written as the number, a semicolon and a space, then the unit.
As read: 5800; rpm
